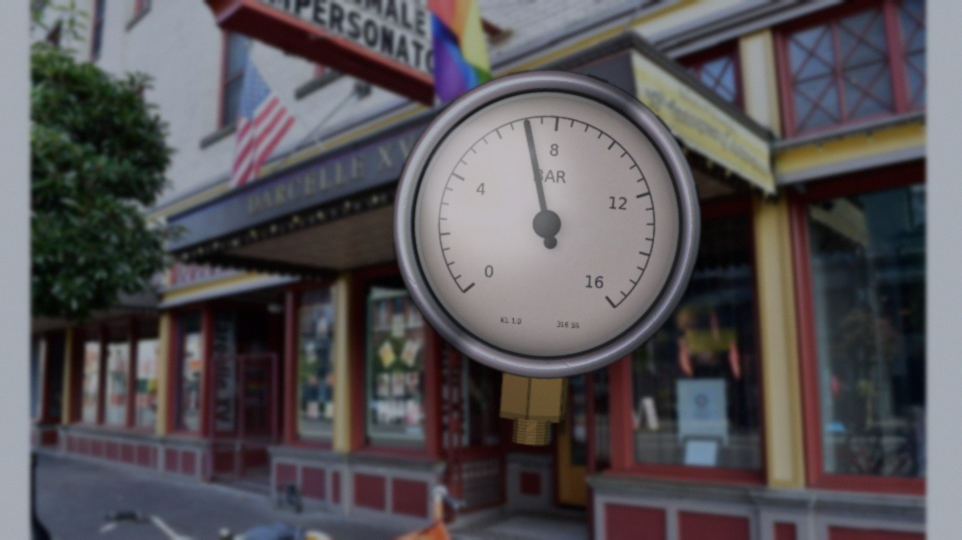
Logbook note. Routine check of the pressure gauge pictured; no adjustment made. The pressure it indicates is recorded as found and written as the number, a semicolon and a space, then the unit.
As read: 7; bar
